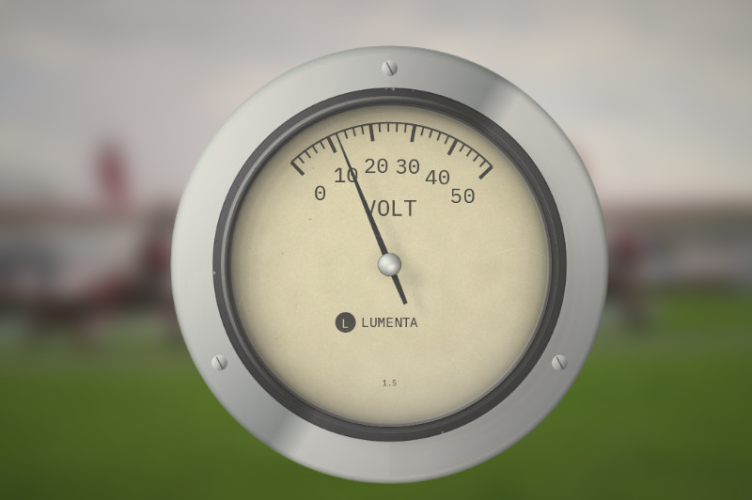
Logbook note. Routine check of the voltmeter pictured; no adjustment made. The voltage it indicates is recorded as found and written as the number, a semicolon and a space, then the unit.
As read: 12; V
